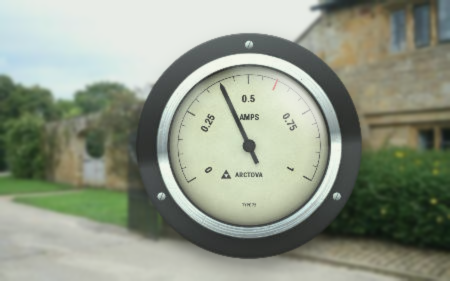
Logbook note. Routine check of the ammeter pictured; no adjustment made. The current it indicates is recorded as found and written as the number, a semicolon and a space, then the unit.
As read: 0.4; A
